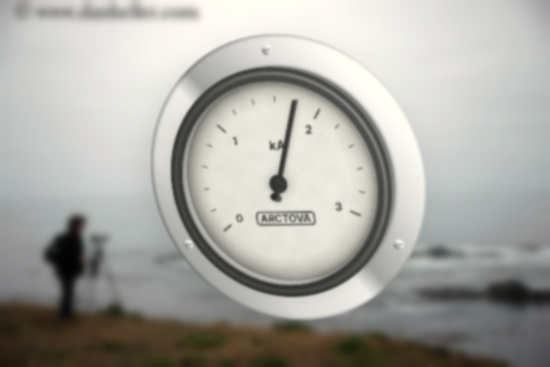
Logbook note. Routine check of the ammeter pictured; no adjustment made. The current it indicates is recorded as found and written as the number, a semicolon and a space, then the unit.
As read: 1.8; kA
